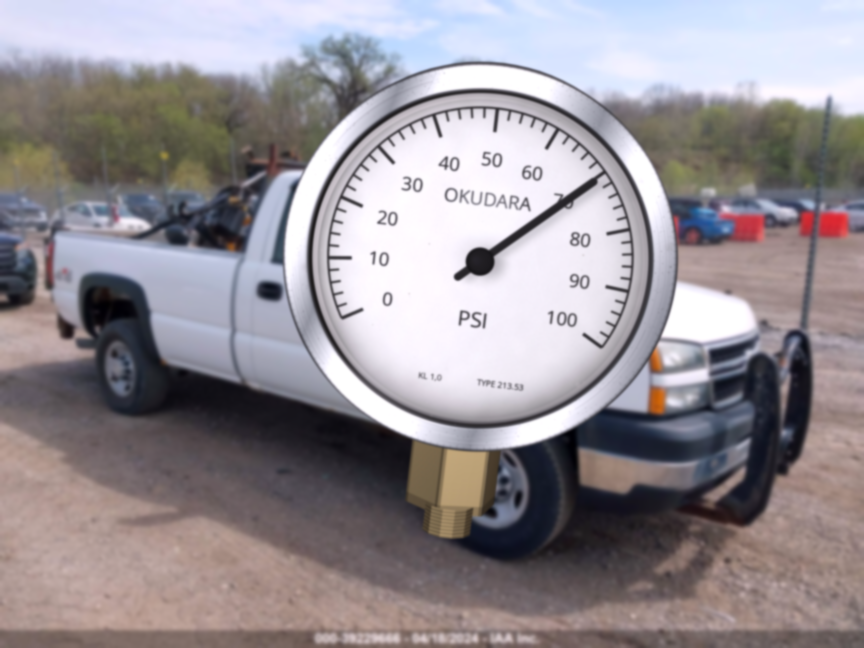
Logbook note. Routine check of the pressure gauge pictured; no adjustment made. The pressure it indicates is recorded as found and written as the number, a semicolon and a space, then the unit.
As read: 70; psi
